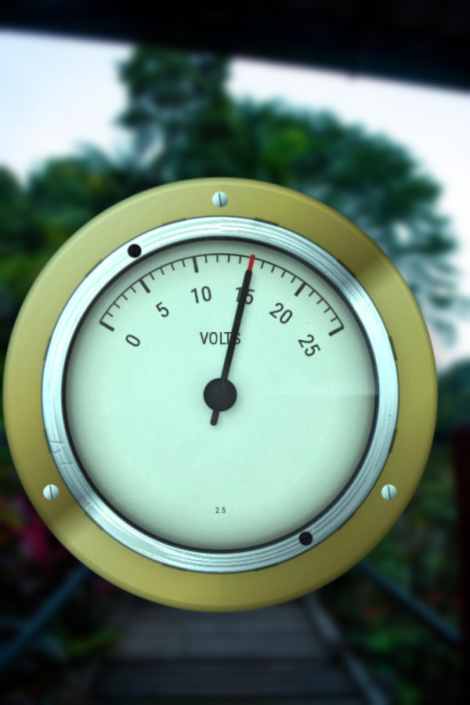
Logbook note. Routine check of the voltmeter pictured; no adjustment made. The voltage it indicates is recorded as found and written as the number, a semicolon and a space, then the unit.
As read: 15; V
